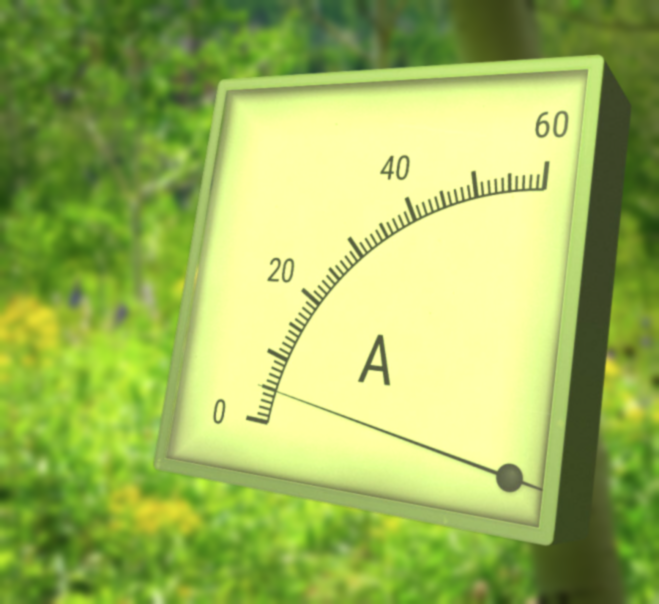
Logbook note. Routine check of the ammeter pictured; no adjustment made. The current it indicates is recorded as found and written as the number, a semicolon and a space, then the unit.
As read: 5; A
